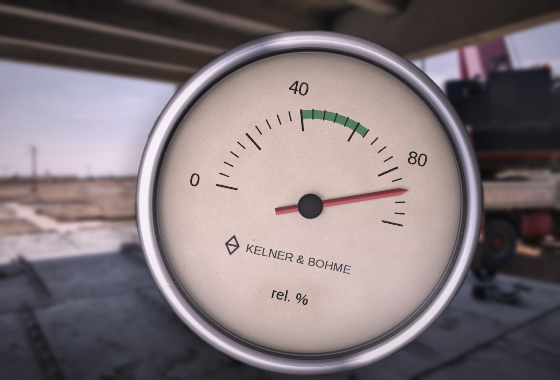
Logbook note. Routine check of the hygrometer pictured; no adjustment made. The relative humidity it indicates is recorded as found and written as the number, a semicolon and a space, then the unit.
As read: 88; %
